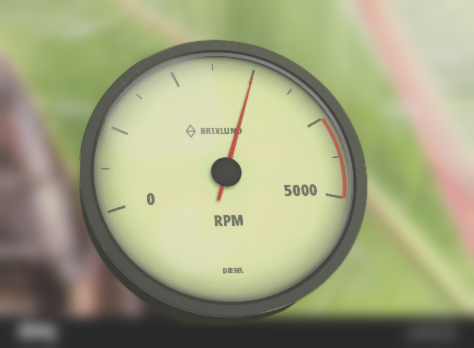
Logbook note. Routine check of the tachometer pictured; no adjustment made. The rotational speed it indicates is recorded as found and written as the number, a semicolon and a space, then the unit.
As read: 3000; rpm
